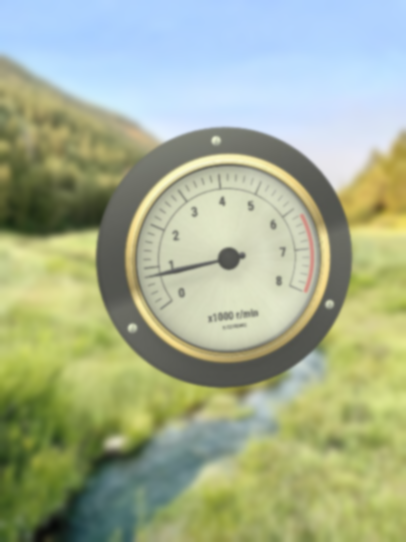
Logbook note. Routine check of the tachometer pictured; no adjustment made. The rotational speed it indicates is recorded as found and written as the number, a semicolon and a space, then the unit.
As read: 800; rpm
